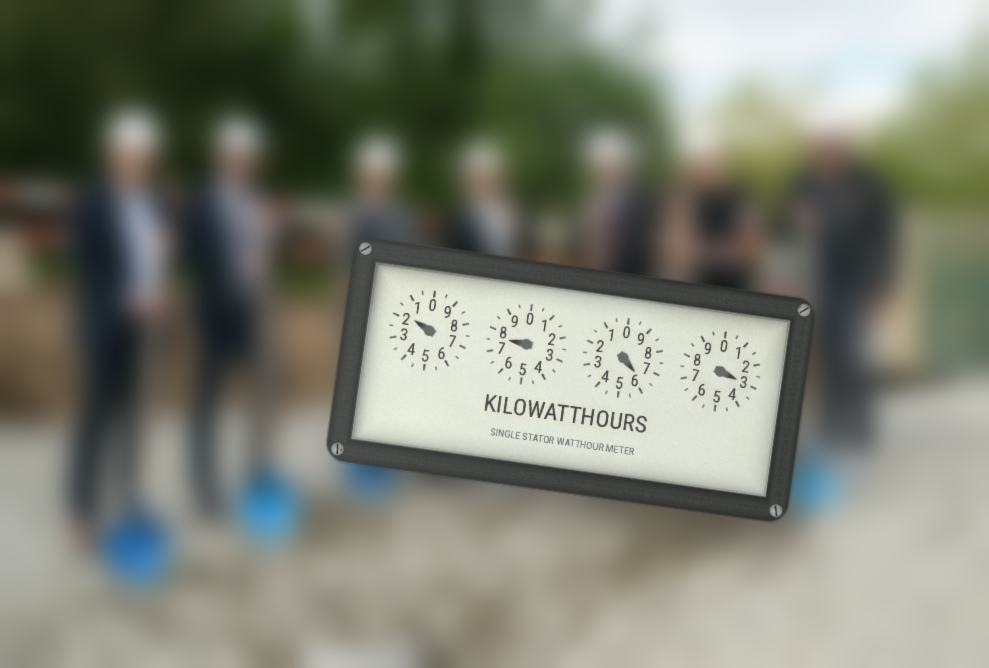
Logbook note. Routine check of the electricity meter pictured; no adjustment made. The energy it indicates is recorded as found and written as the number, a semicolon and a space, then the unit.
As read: 1763; kWh
